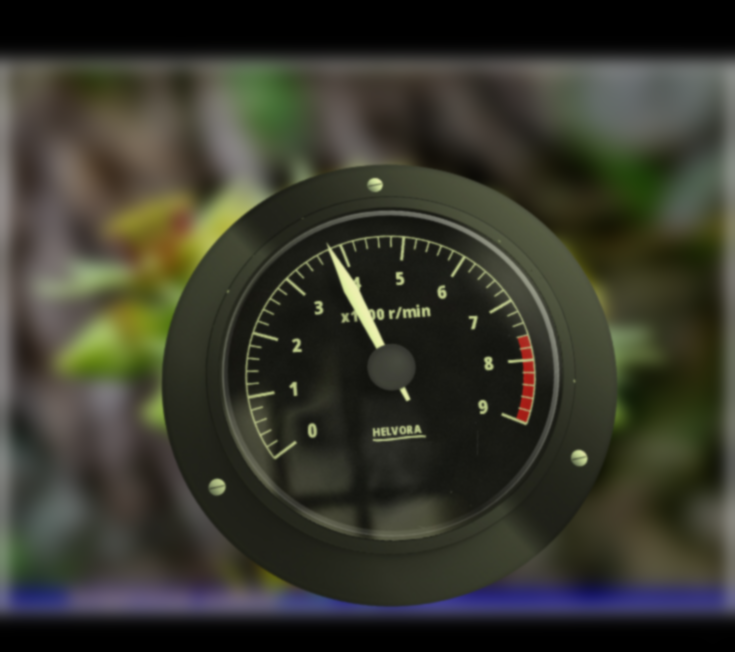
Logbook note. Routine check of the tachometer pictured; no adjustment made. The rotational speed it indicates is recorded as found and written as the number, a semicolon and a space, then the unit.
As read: 3800; rpm
